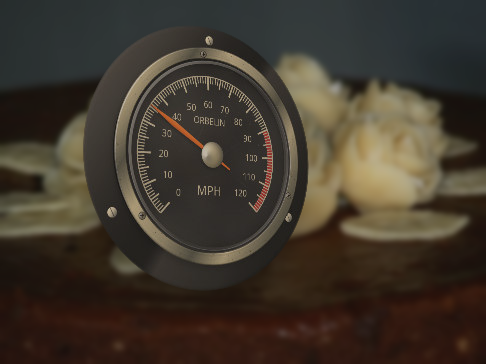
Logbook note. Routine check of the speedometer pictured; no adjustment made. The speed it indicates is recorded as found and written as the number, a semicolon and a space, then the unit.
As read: 35; mph
